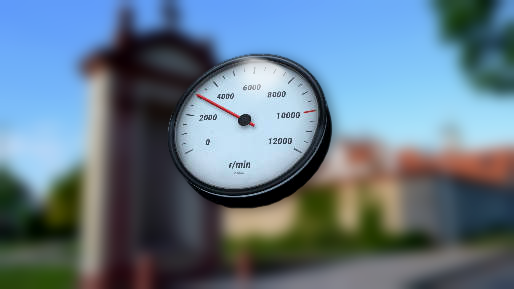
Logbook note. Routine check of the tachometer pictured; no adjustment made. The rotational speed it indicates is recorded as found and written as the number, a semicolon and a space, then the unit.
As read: 3000; rpm
